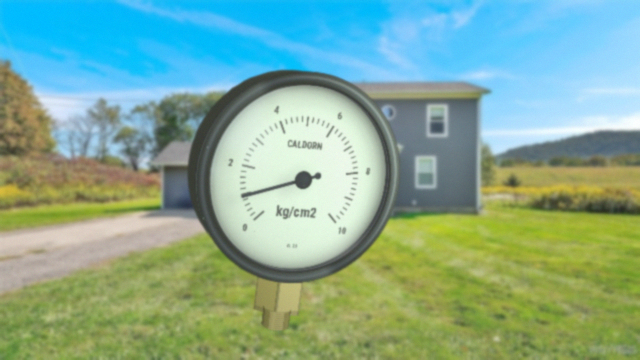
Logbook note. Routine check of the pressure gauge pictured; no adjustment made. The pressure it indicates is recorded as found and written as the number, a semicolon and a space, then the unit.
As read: 1; kg/cm²
